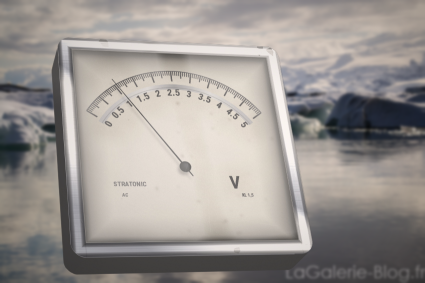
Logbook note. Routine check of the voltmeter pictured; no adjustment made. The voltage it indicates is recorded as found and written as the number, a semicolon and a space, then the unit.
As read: 1; V
